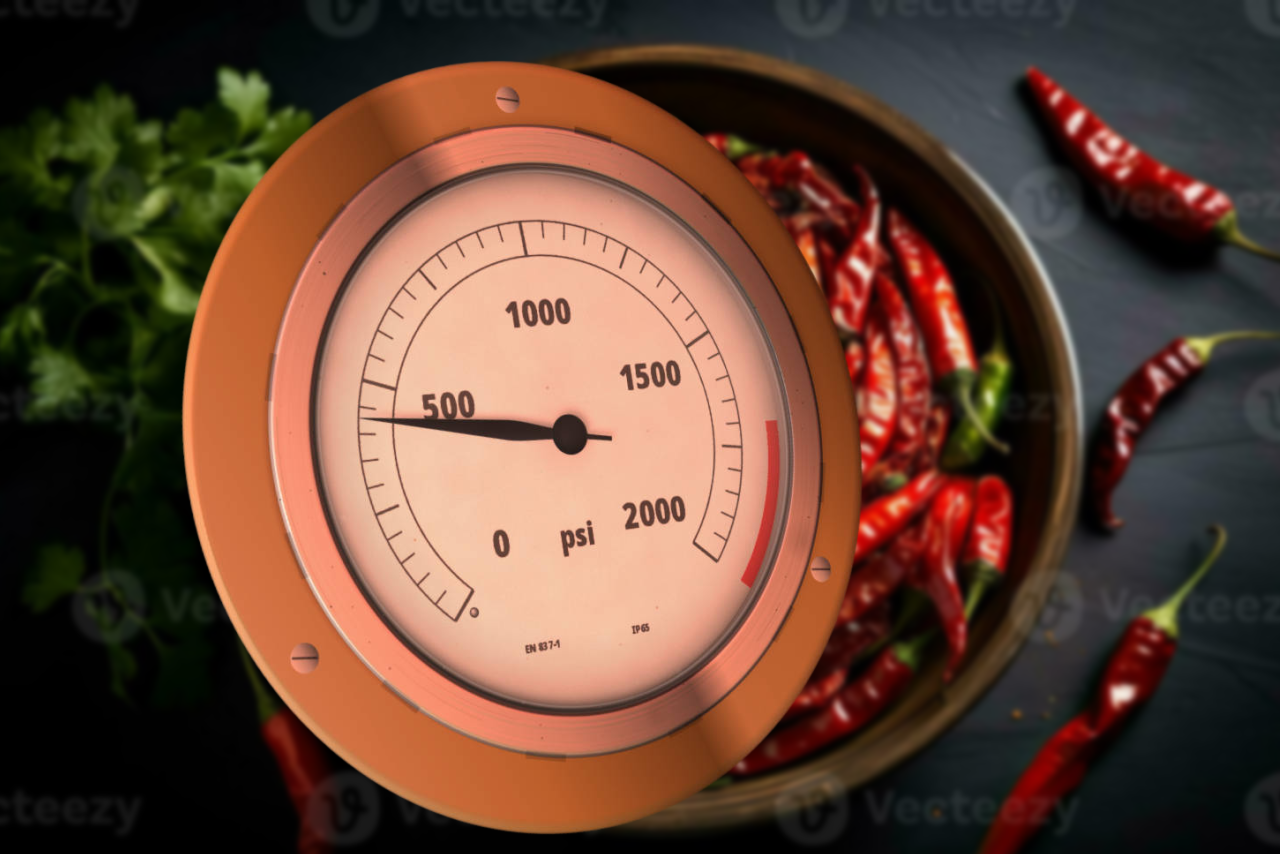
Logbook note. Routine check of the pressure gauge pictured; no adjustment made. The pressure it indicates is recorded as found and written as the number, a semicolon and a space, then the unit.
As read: 425; psi
